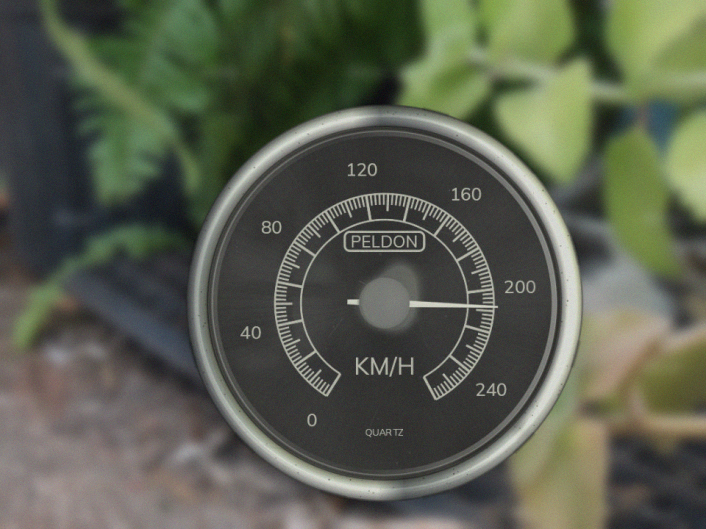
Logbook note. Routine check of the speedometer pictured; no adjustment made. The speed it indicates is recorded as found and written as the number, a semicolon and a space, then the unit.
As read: 208; km/h
